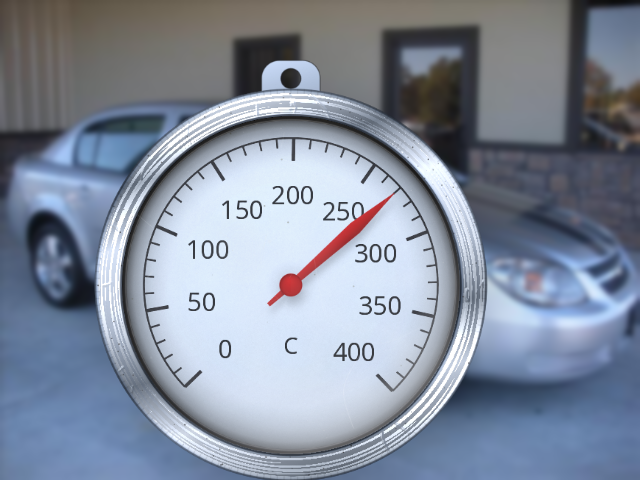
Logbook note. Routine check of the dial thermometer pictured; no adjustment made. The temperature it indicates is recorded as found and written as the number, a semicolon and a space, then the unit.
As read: 270; °C
